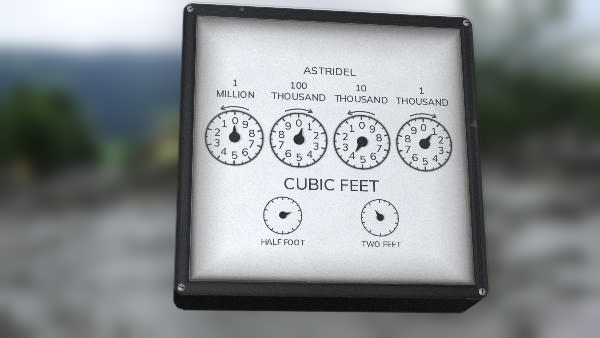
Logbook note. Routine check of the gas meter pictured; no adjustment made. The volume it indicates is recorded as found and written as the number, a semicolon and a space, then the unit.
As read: 4100; ft³
